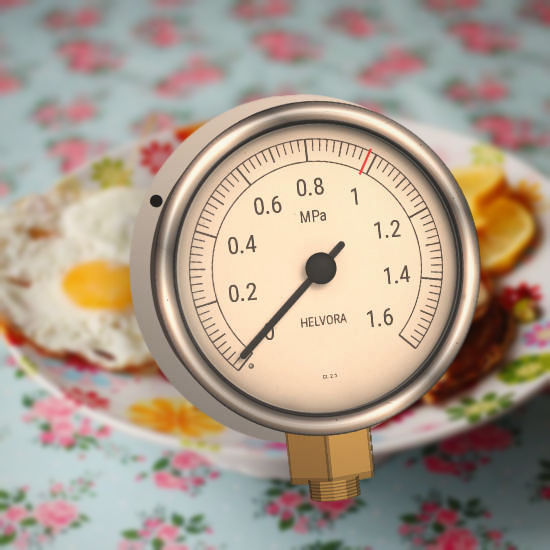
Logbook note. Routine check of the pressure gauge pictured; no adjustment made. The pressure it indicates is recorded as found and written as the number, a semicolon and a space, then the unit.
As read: 0.02; MPa
